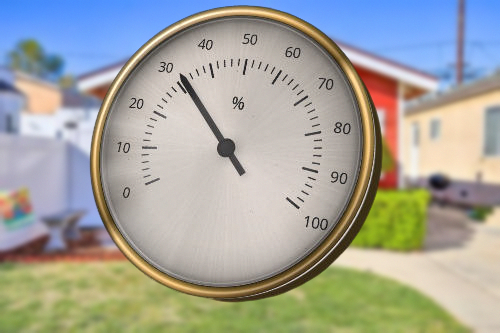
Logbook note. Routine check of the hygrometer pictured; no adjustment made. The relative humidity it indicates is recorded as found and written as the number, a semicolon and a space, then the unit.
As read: 32; %
